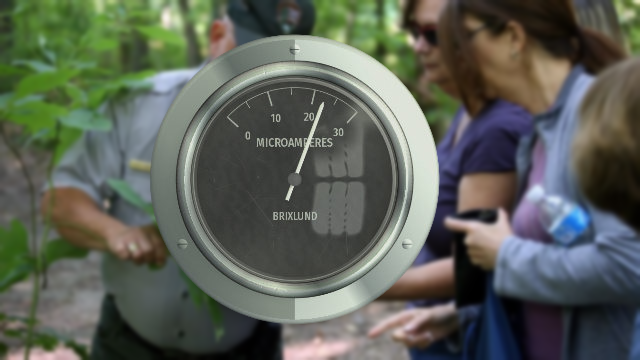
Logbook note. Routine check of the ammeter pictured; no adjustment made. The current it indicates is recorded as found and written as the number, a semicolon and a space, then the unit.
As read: 22.5; µA
